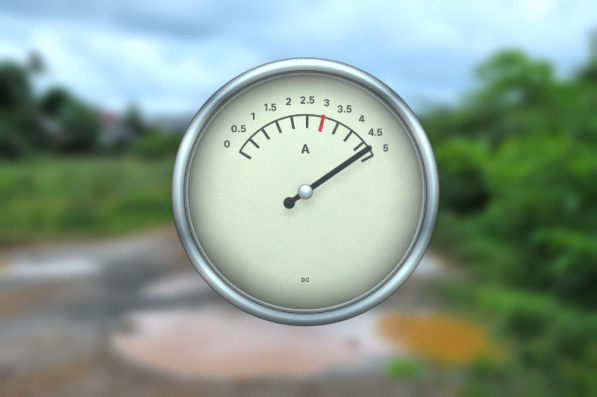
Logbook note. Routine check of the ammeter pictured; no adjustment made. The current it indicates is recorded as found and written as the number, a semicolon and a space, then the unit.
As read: 4.75; A
